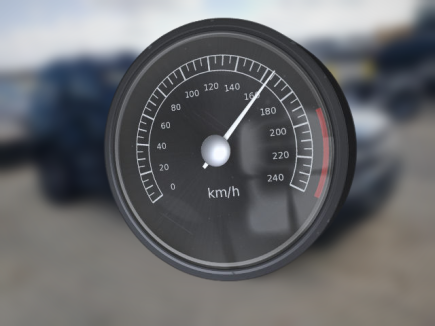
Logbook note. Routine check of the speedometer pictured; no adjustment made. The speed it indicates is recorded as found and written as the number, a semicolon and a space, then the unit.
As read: 165; km/h
